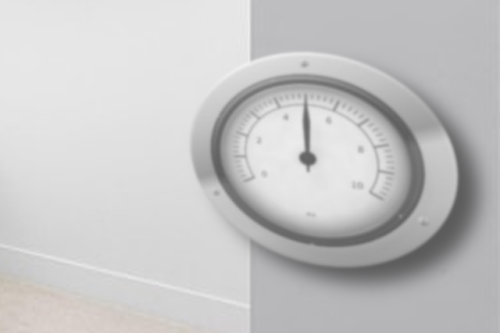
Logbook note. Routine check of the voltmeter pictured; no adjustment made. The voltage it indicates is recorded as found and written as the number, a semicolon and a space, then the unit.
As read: 5; V
